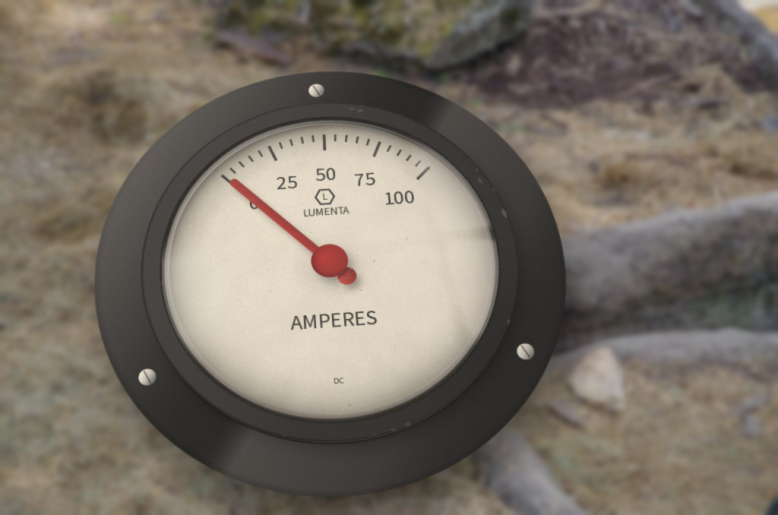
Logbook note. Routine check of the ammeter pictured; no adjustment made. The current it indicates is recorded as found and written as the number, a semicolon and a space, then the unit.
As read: 0; A
